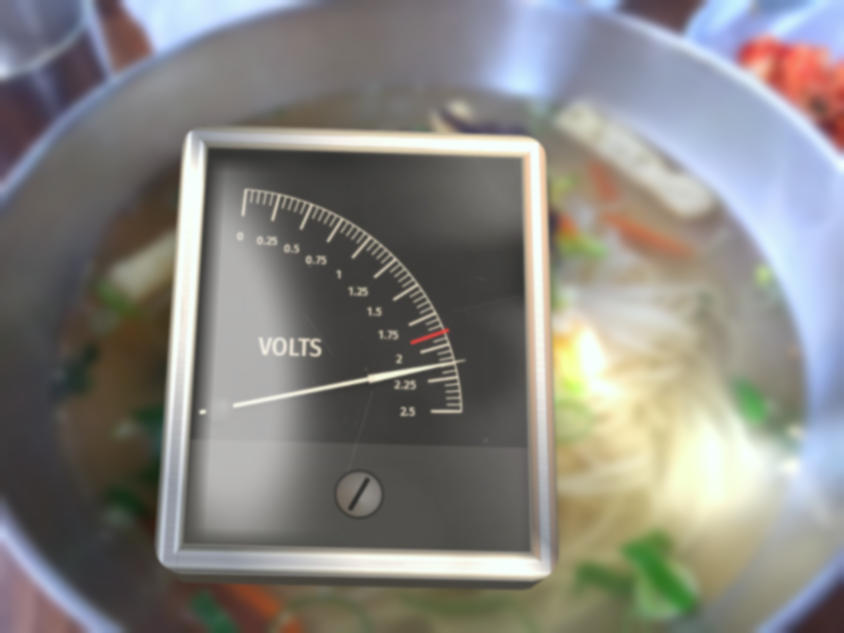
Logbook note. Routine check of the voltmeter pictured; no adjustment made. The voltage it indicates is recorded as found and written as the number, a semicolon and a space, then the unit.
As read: 2.15; V
